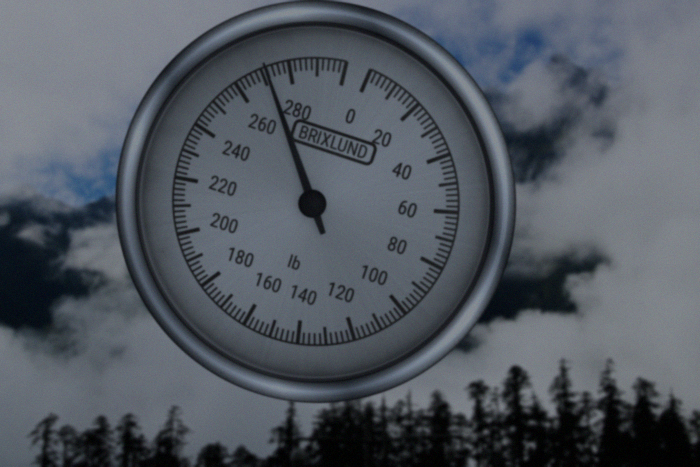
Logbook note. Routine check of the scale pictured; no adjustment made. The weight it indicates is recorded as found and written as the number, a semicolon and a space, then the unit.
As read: 272; lb
